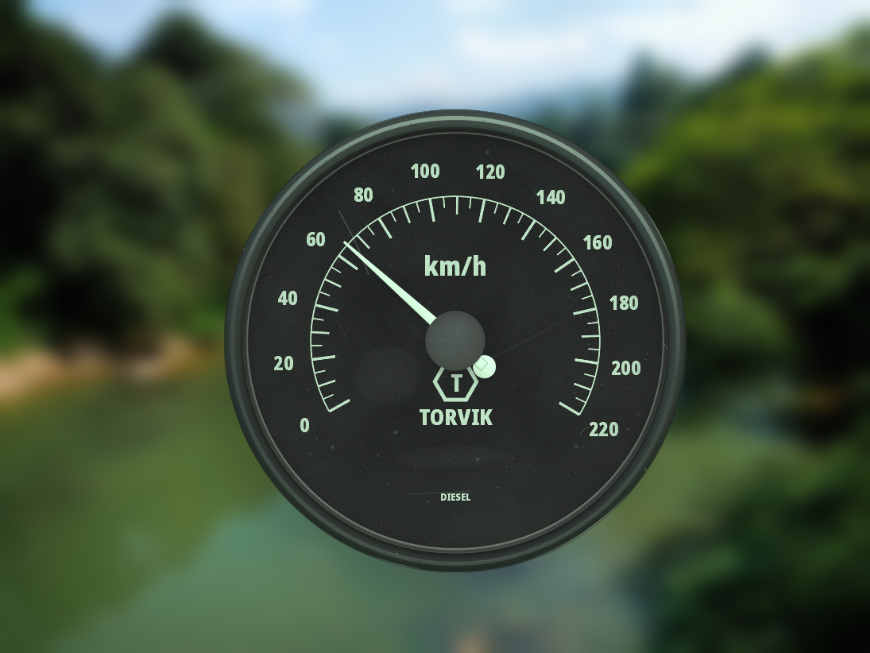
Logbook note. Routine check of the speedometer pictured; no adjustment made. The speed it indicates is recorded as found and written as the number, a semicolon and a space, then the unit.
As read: 65; km/h
